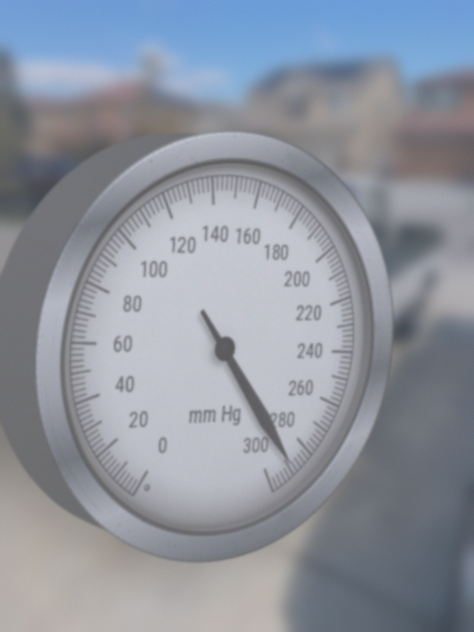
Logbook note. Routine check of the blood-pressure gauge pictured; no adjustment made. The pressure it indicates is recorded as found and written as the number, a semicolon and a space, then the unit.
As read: 290; mmHg
